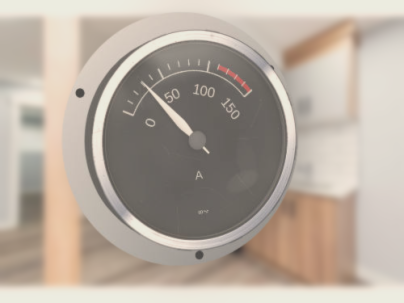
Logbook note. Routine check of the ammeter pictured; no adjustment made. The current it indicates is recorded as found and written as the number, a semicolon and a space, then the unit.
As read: 30; A
